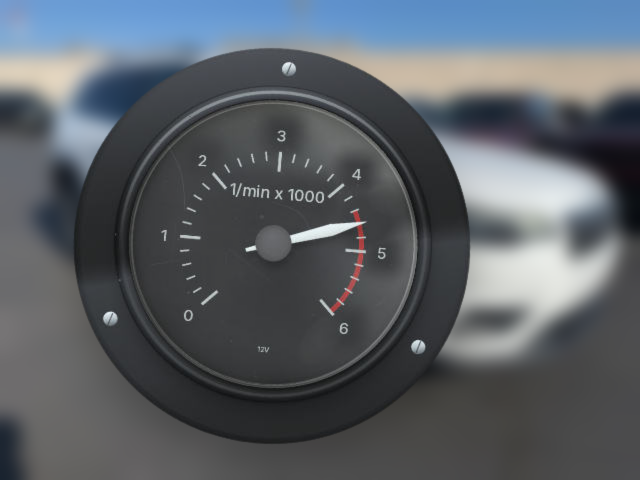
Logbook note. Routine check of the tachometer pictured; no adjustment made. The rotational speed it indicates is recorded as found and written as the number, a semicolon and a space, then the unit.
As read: 4600; rpm
